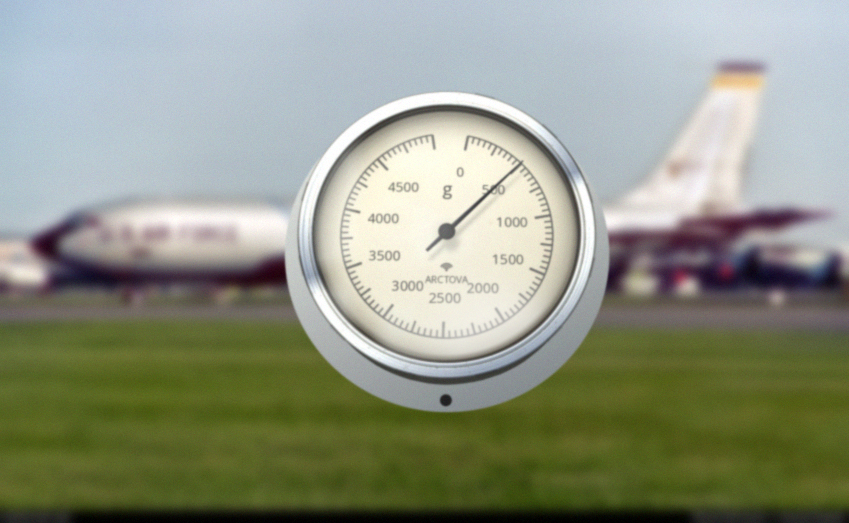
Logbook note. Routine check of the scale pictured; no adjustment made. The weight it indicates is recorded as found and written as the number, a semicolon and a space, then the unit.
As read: 500; g
